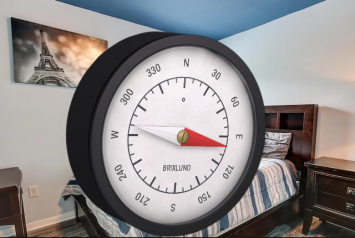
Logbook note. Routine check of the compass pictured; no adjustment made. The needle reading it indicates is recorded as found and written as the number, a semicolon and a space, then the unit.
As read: 100; °
